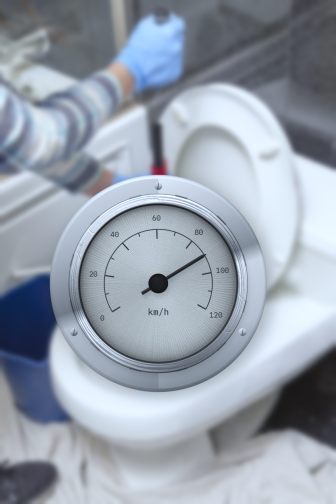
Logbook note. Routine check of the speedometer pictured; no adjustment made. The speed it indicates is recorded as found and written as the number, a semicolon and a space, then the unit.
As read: 90; km/h
